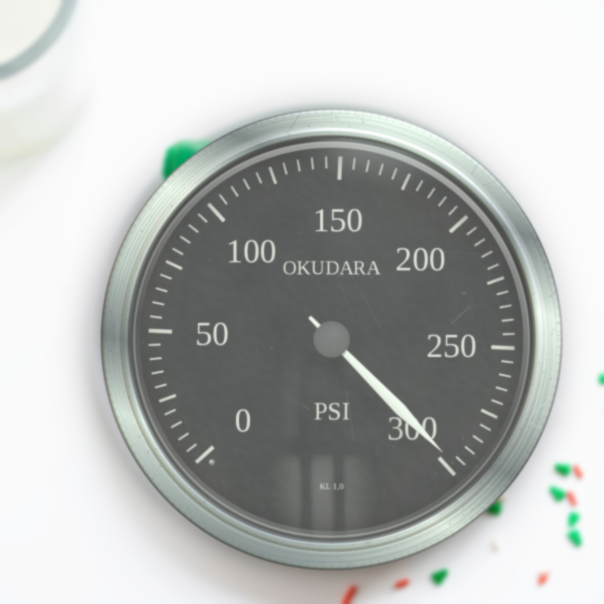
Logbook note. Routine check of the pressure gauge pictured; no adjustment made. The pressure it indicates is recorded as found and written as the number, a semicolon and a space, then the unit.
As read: 297.5; psi
